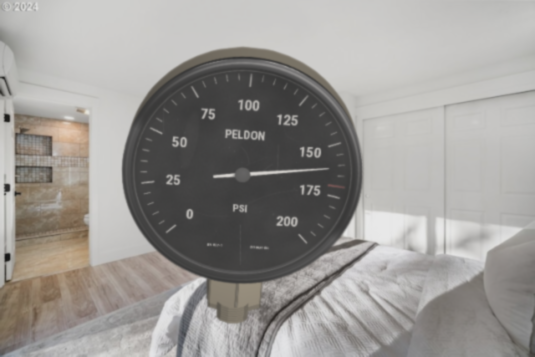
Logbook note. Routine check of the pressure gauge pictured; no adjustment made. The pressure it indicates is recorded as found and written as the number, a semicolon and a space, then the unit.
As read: 160; psi
